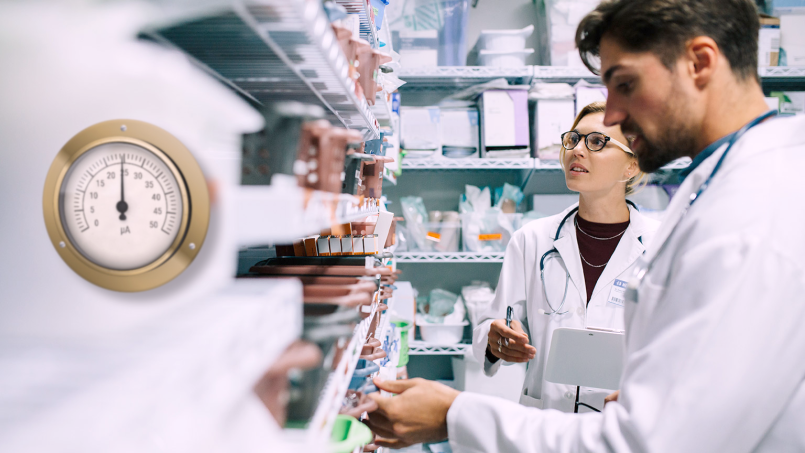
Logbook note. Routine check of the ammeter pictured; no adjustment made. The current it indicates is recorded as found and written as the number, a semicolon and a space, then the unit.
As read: 25; µA
